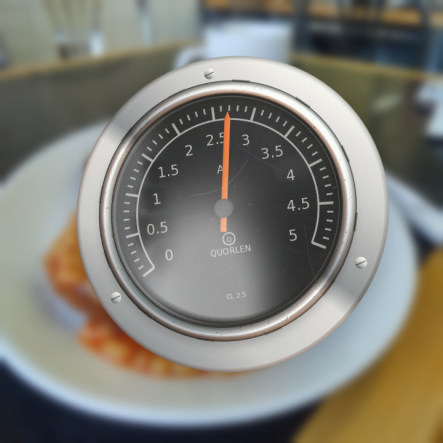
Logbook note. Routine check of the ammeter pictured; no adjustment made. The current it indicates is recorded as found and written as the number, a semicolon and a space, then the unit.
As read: 2.7; A
